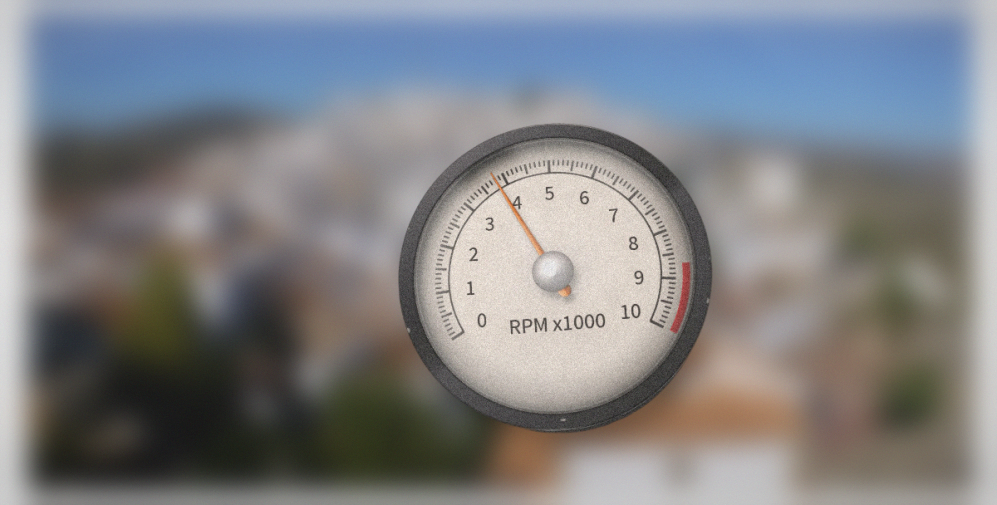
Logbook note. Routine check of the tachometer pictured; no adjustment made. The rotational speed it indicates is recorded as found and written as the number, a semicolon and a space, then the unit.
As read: 3800; rpm
